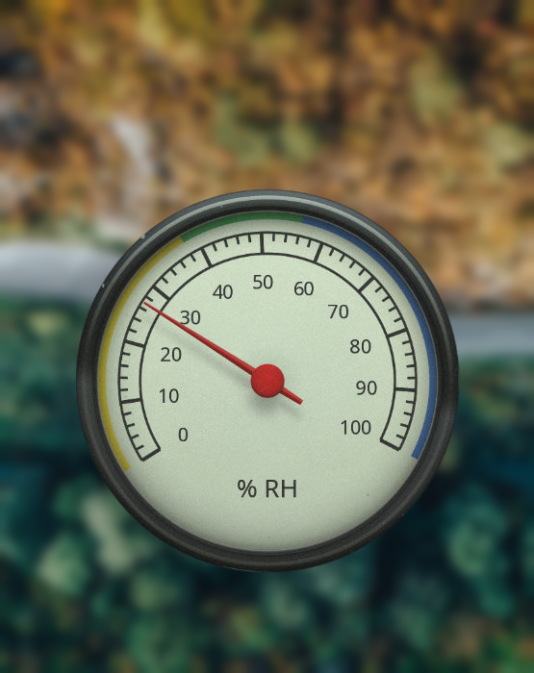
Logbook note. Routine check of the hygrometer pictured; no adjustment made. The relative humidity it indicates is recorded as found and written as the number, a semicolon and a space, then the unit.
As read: 27; %
